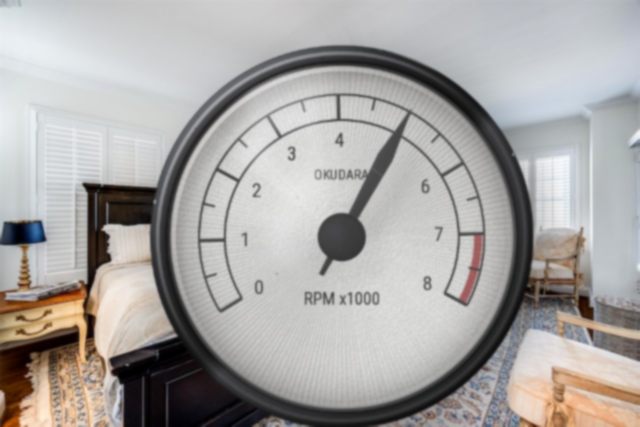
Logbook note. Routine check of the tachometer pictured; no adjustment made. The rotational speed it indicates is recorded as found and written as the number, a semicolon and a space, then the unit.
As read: 5000; rpm
